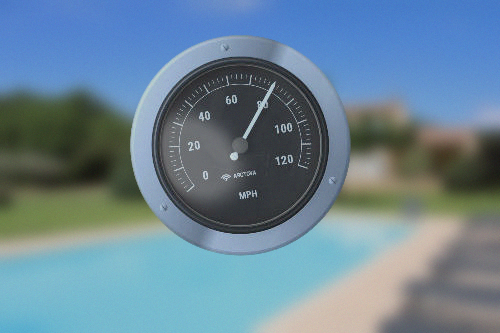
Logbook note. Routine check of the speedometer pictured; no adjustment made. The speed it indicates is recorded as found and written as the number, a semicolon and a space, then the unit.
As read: 80; mph
